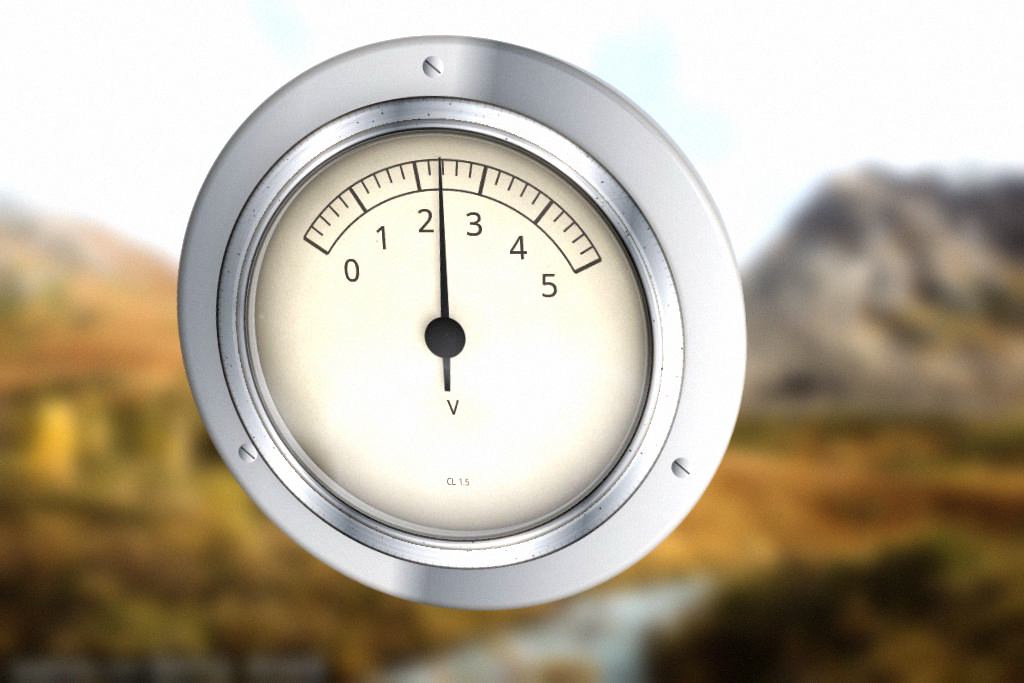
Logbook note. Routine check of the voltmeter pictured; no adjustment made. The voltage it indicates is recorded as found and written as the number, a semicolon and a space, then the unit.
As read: 2.4; V
